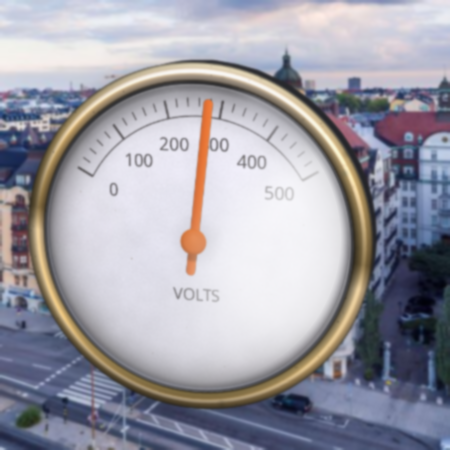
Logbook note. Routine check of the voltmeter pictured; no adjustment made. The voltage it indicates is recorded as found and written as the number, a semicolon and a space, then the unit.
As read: 280; V
